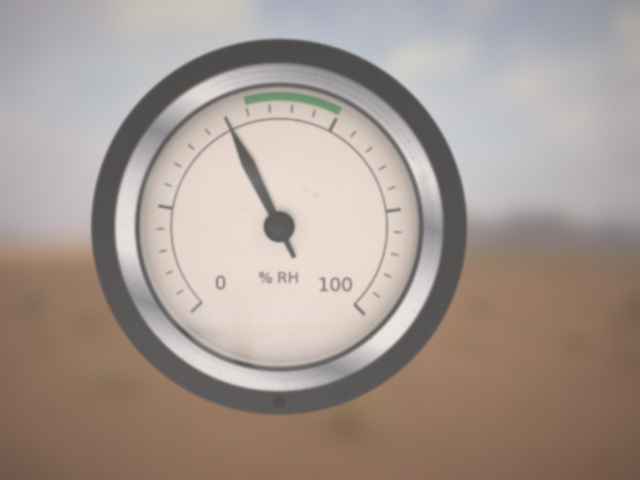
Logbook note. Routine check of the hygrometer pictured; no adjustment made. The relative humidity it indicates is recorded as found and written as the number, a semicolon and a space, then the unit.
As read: 40; %
